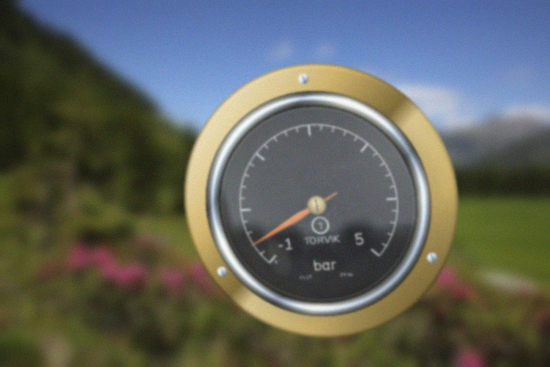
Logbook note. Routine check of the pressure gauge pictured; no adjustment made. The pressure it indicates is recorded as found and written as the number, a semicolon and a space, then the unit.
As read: -0.6; bar
